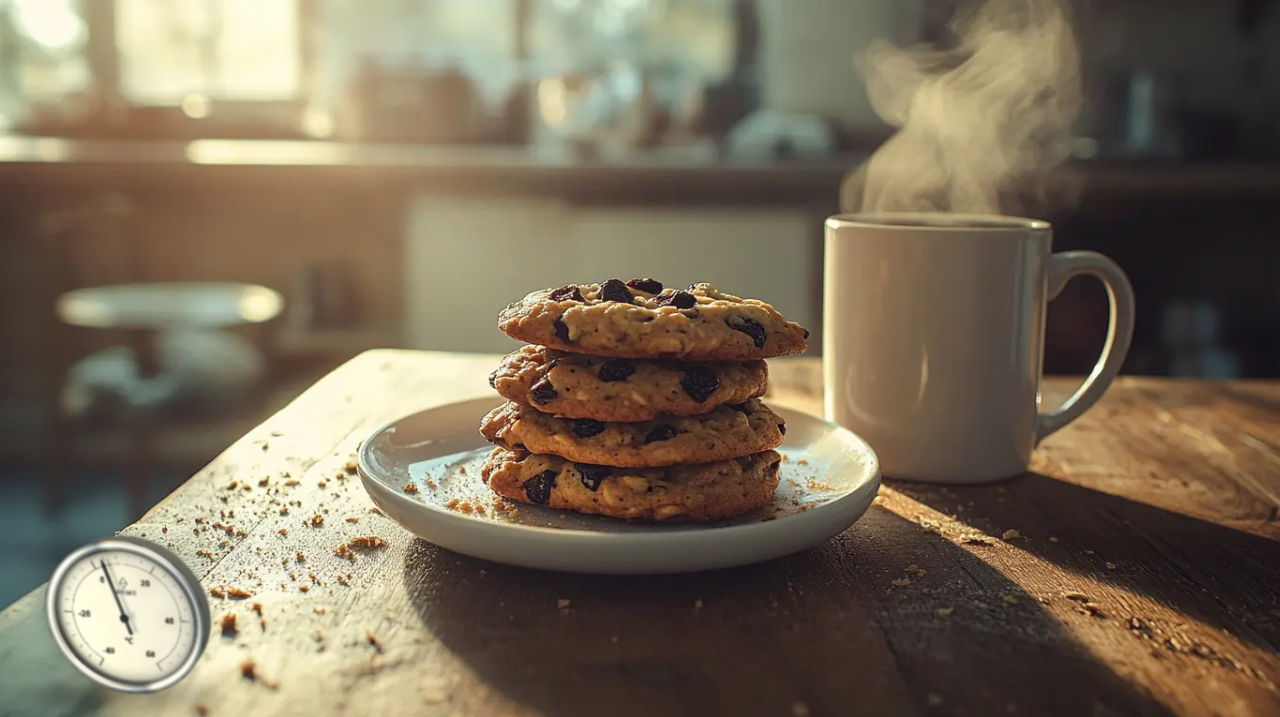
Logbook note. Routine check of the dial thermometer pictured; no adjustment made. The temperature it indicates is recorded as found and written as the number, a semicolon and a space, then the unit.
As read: 4; °C
